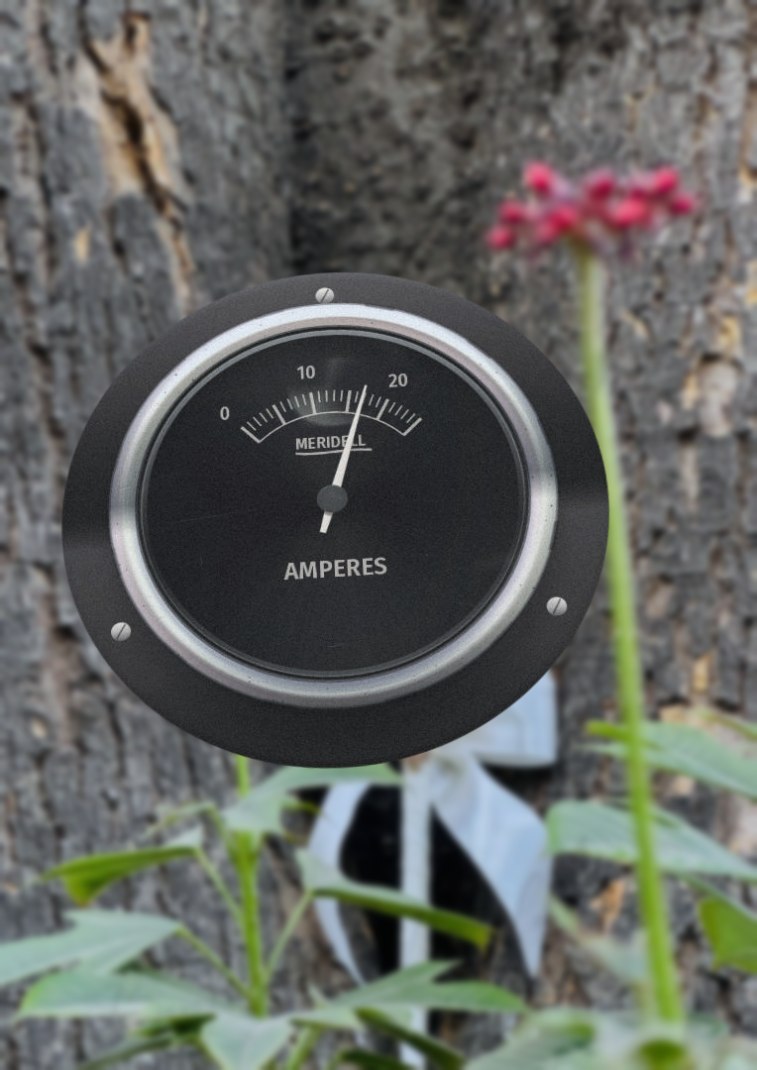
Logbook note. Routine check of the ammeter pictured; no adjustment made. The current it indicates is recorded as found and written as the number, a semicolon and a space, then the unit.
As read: 17; A
